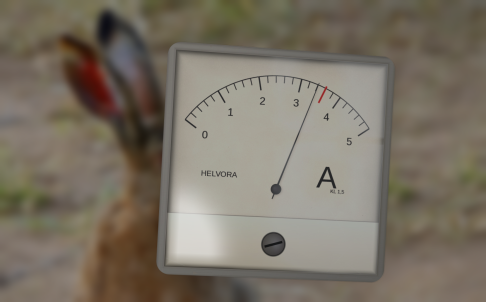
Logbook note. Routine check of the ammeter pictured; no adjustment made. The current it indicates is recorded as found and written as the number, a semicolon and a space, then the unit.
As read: 3.4; A
